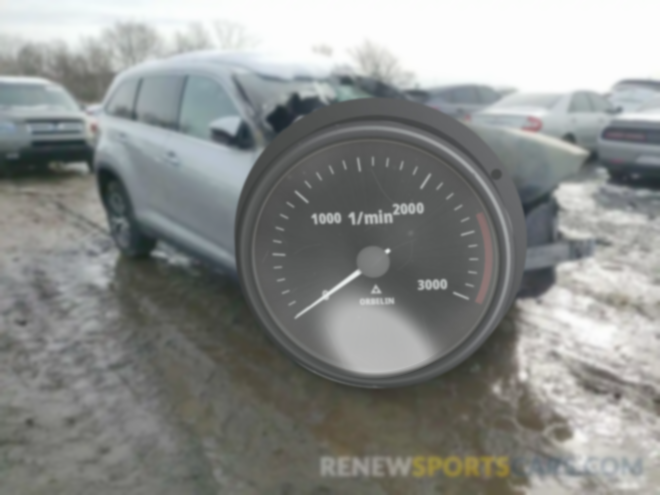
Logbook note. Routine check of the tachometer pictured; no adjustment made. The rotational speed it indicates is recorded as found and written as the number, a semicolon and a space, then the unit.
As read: 0; rpm
